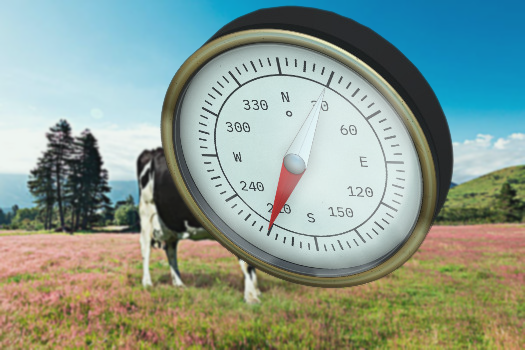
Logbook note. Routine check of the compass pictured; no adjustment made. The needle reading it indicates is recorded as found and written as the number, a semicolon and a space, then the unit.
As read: 210; °
